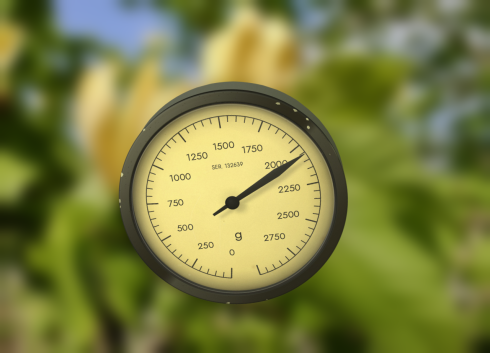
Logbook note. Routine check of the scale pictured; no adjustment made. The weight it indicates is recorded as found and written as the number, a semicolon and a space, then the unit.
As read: 2050; g
